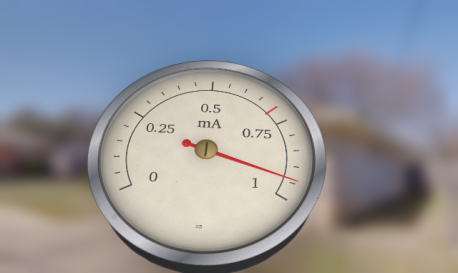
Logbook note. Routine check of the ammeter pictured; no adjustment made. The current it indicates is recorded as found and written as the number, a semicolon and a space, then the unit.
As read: 0.95; mA
